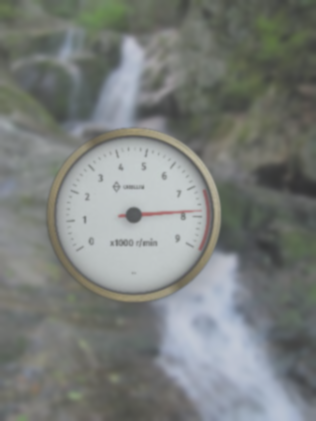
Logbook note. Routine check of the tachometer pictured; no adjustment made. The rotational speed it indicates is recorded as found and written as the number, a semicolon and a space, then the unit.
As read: 7800; rpm
